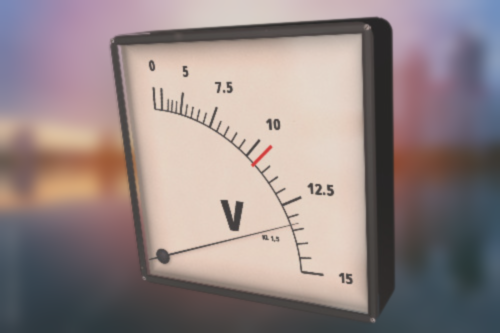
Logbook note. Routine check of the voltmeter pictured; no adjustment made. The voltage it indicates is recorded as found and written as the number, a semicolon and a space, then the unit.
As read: 13.25; V
